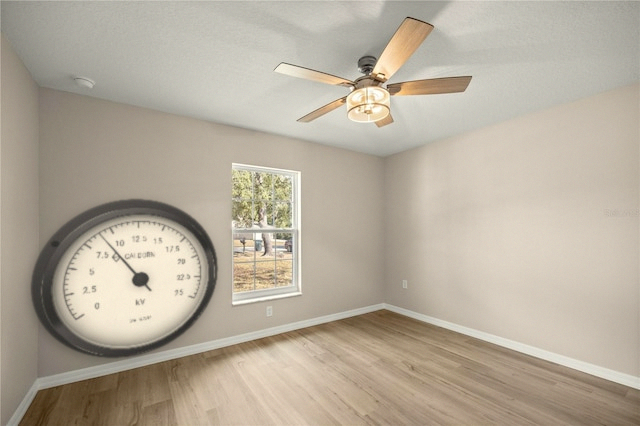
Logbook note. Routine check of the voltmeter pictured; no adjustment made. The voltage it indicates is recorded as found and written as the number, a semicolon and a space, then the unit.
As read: 9; kV
